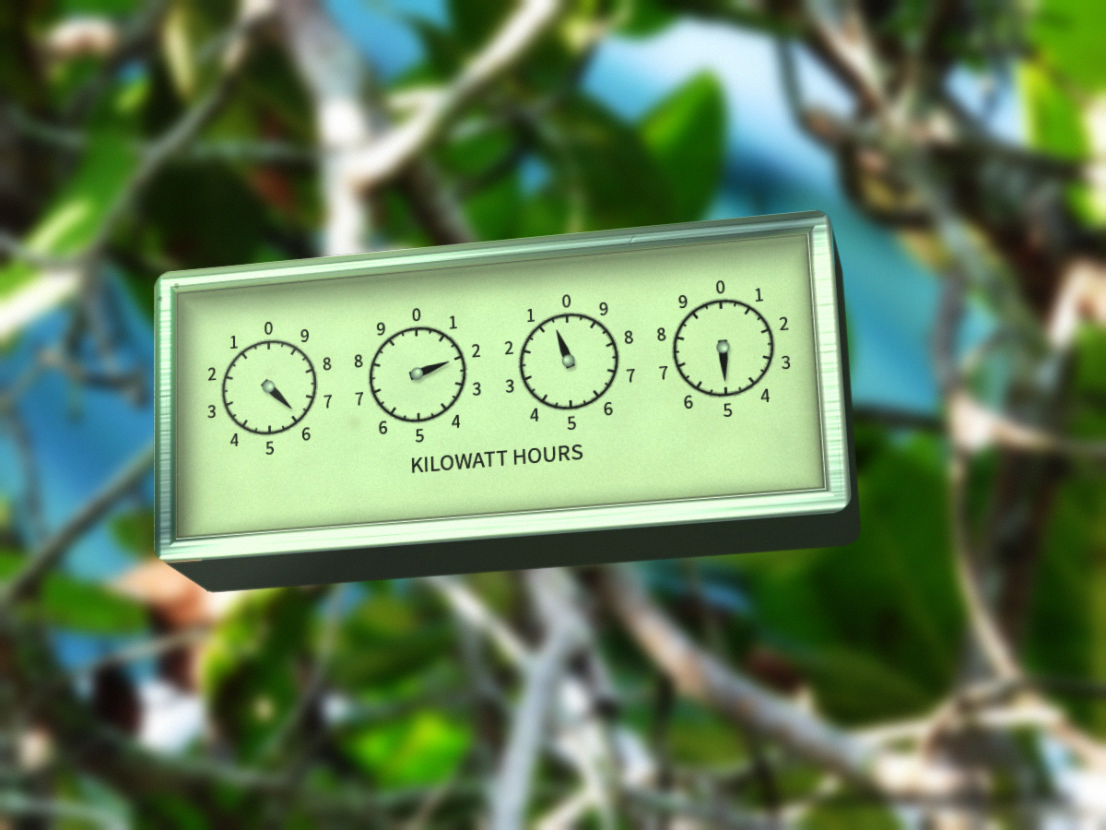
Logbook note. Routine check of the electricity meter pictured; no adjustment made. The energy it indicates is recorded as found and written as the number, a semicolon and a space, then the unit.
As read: 6205; kWh
